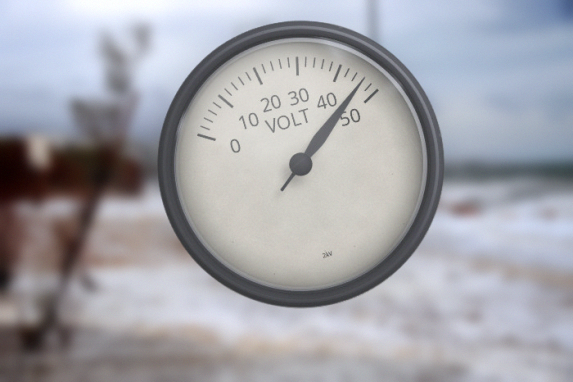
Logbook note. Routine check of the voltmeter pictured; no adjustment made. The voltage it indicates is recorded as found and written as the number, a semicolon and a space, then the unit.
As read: 46; V
